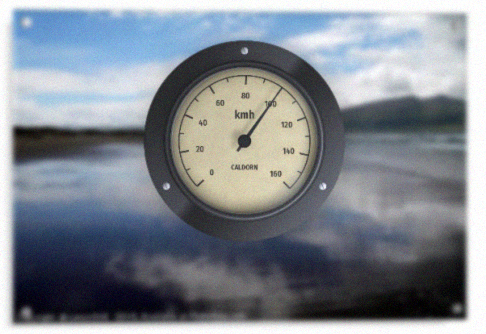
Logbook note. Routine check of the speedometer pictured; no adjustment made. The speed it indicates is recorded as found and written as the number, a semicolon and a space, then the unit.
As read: 100; km/h
